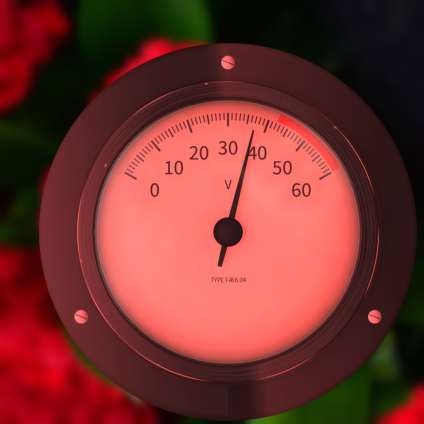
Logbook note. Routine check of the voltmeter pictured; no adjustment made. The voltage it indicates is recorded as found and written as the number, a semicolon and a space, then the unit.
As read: 37; V
